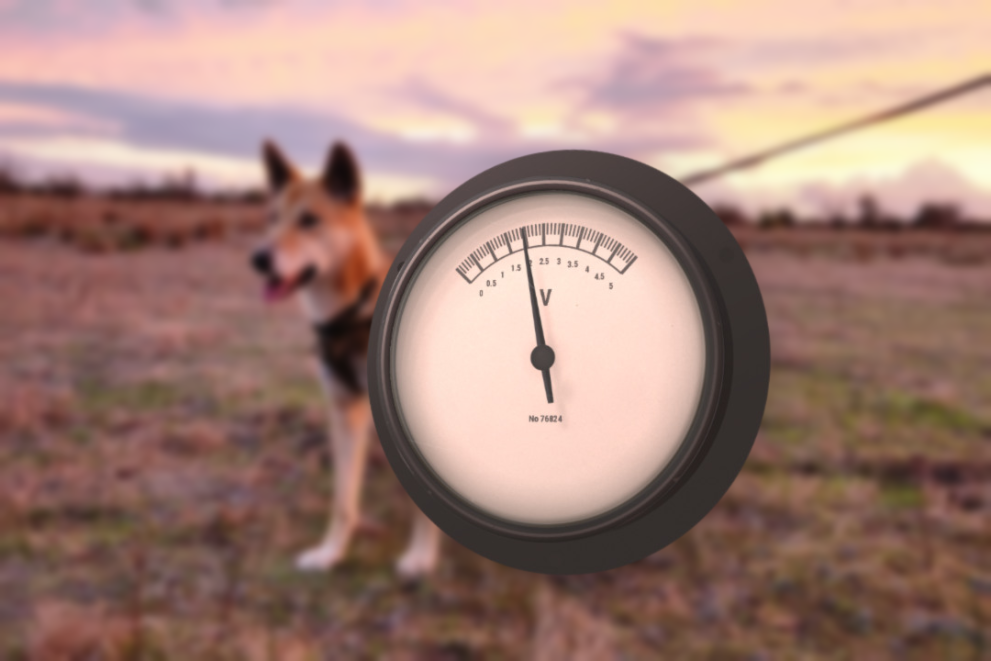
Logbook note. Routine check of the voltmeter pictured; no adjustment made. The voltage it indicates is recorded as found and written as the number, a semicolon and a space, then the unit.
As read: 2; V
